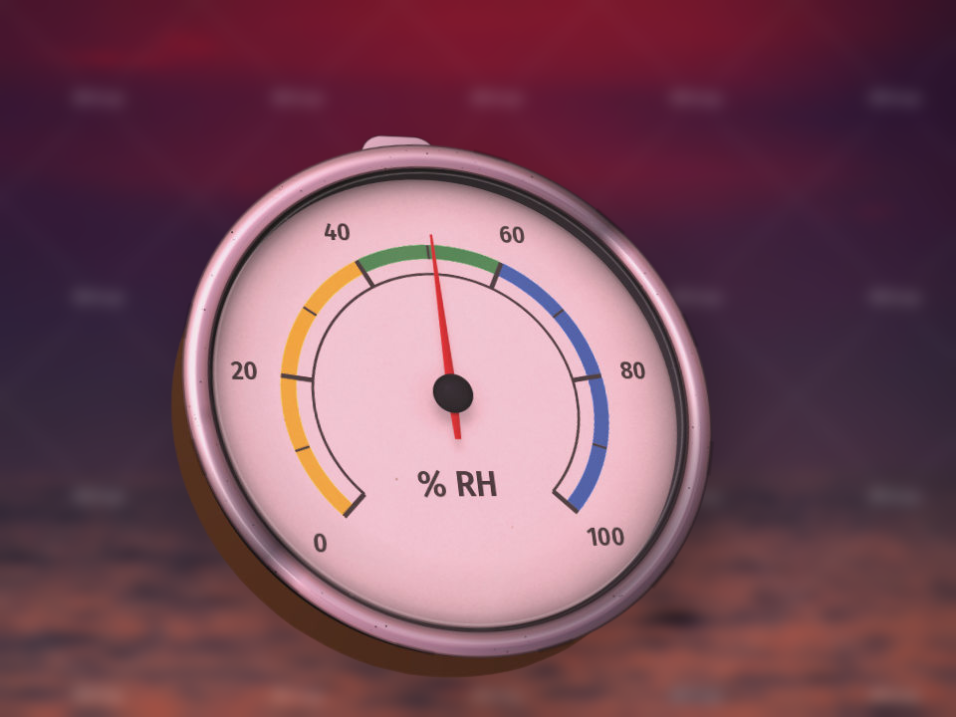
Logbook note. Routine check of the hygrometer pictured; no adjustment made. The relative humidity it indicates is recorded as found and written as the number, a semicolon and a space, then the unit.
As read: 50; %
